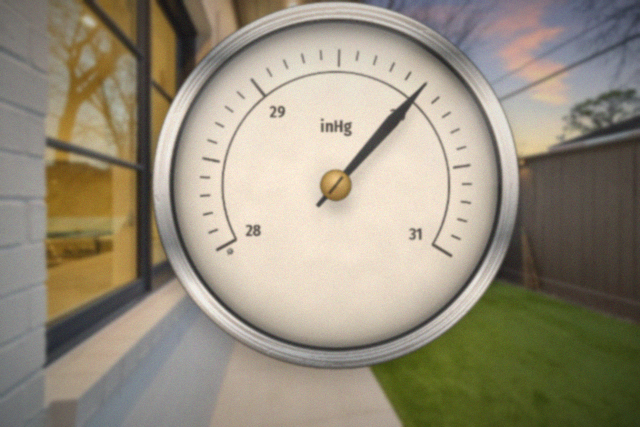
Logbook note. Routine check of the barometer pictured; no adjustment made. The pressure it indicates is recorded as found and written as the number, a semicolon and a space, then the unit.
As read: 30; inHg
